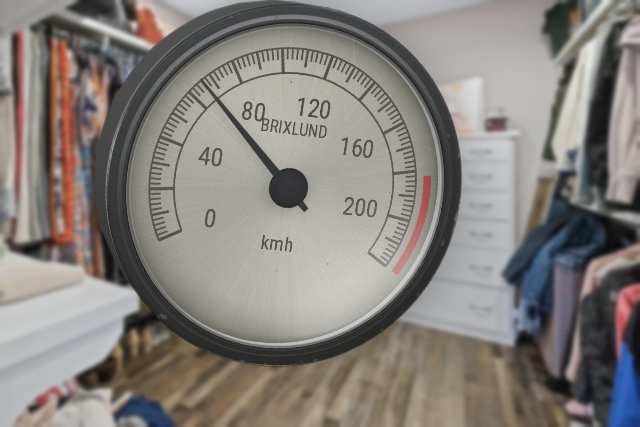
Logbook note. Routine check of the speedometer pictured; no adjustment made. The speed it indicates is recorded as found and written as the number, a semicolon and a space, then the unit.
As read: 66; km/h
